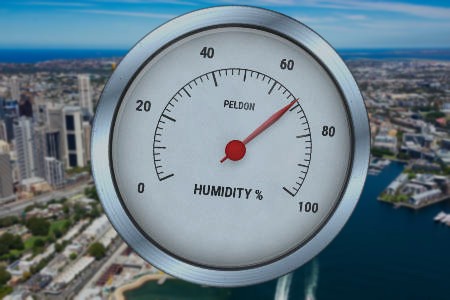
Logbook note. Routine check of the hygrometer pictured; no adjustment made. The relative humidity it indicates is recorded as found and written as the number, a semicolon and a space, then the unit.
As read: 68; %
